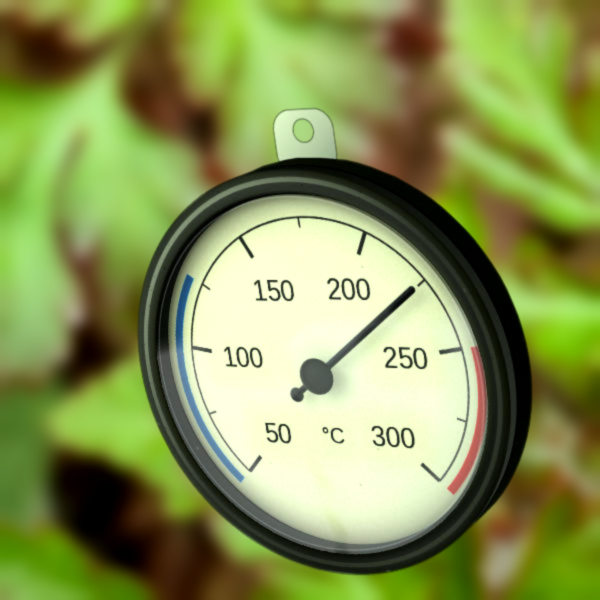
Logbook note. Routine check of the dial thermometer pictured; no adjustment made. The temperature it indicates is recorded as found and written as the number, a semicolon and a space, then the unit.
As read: 225; °C
